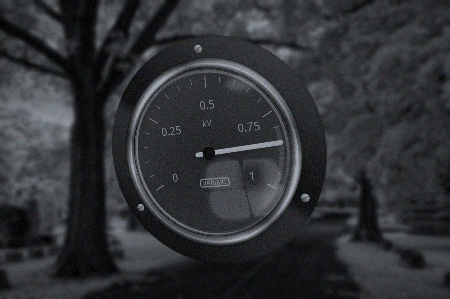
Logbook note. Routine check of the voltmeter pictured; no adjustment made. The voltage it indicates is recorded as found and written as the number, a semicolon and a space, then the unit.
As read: 0.85; kV
